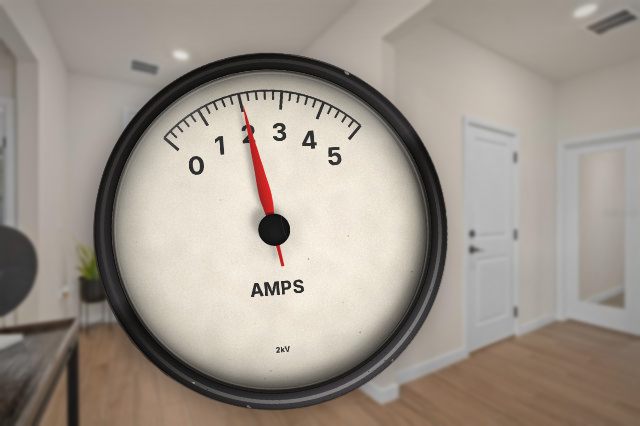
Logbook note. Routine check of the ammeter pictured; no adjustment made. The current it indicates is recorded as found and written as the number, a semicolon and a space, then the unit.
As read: 2; A
